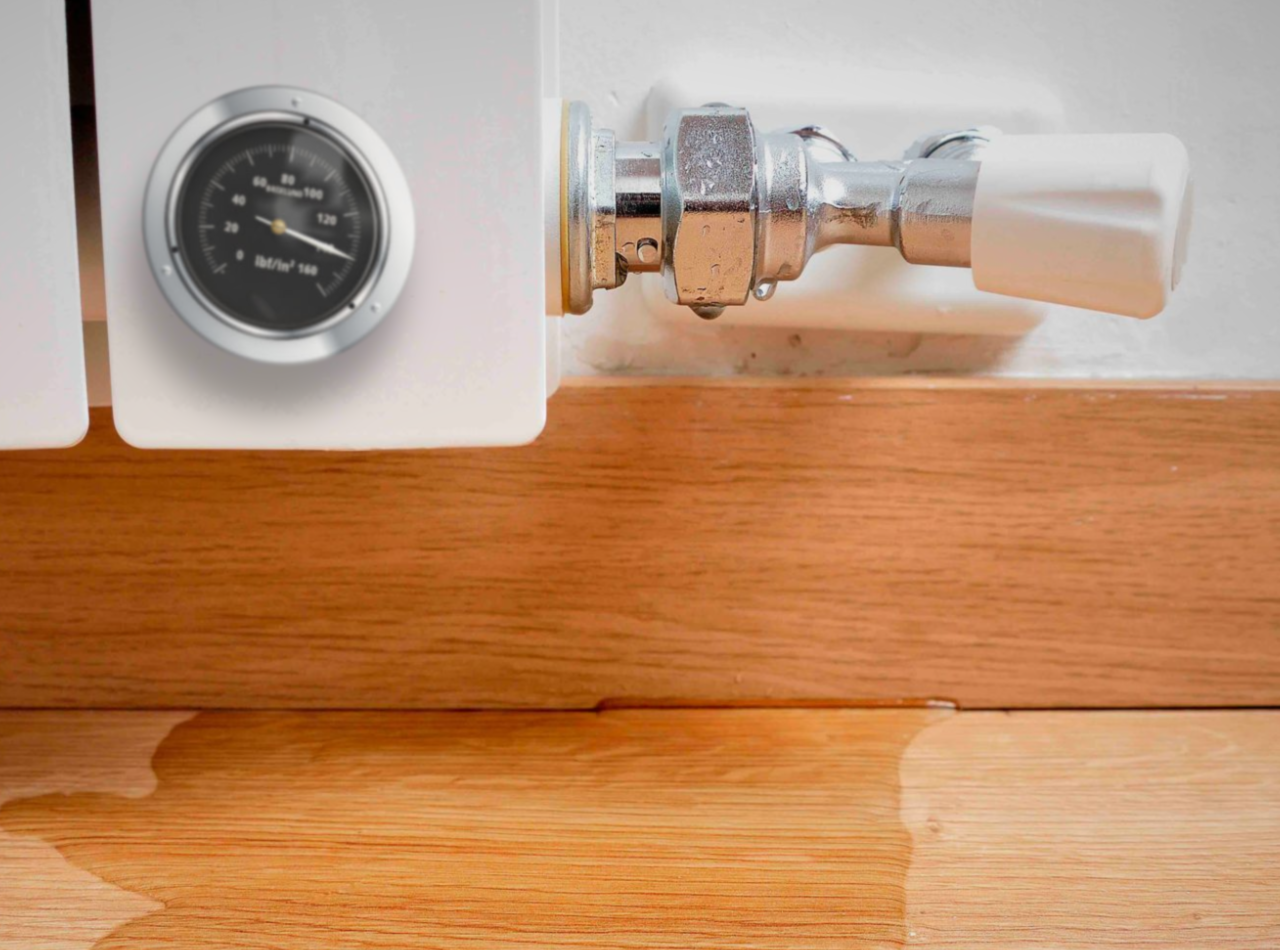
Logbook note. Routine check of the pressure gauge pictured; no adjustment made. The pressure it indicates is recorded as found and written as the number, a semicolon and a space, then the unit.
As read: 140; psi
